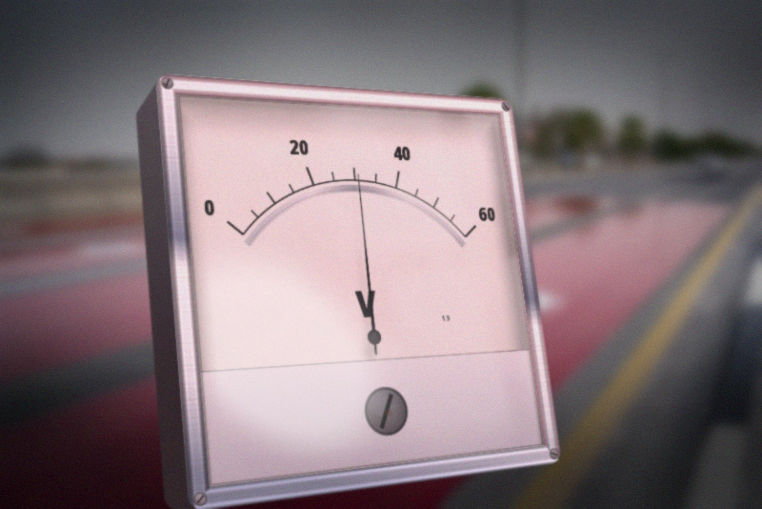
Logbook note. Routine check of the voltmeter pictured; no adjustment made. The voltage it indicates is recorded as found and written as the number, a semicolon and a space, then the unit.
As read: 30; V
